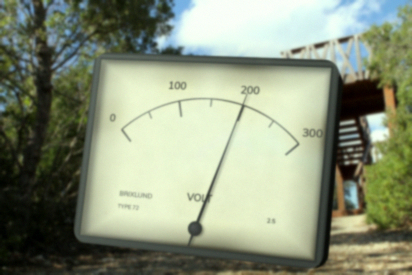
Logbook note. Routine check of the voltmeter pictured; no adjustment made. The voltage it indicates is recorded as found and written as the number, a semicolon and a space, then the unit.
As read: 200; V
